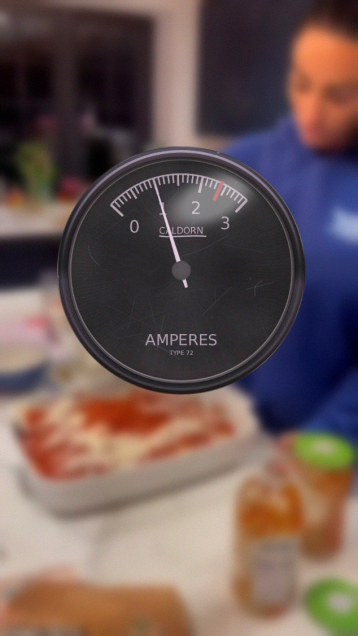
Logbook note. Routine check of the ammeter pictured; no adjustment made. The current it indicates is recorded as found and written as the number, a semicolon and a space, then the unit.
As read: 1; A
